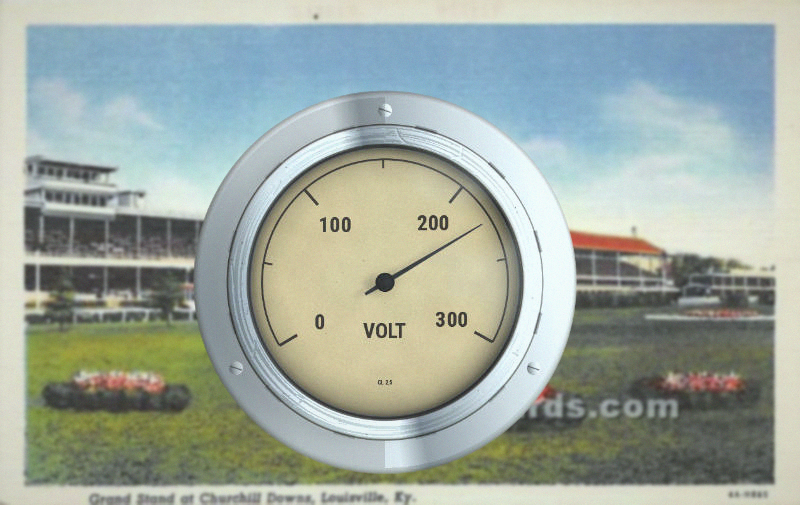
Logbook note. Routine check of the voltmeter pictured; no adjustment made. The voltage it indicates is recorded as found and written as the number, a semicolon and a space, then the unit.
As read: 225; V
